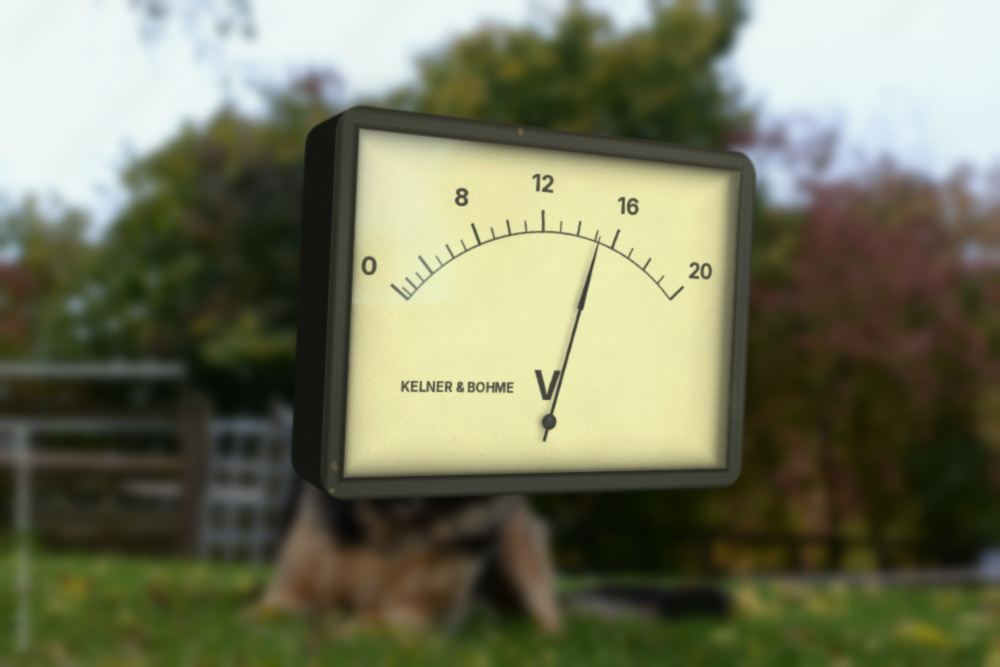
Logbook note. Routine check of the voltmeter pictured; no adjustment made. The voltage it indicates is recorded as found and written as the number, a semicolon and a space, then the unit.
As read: 15; V
